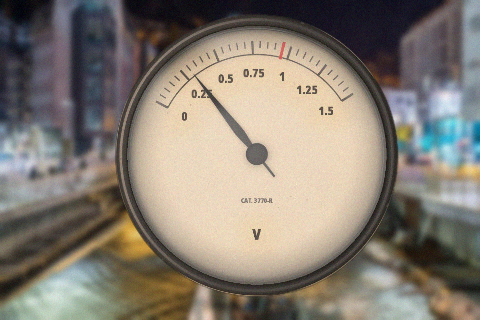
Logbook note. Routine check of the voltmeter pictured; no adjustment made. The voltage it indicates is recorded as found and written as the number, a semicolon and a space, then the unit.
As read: 0.3; V
